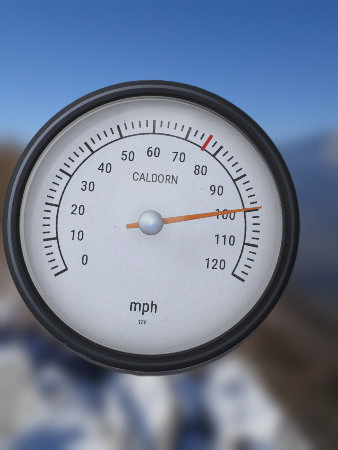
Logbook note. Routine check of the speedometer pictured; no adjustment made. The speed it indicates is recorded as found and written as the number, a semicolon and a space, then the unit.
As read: 100; mph
